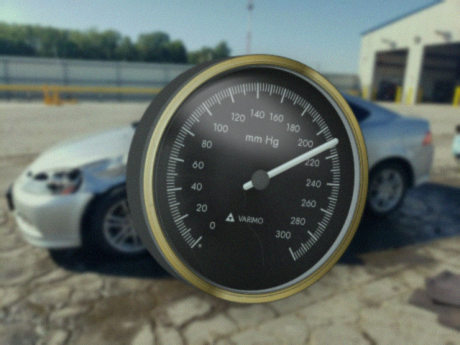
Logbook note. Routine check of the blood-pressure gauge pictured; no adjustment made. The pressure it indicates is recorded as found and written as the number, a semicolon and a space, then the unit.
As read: 210; mmHg
